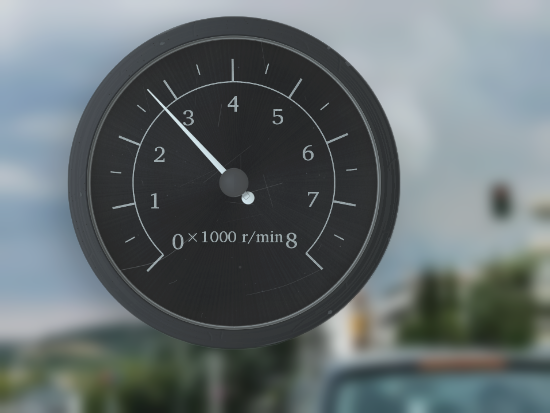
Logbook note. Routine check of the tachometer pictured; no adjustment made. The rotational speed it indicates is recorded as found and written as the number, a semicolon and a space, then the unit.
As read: 2750; rpm
